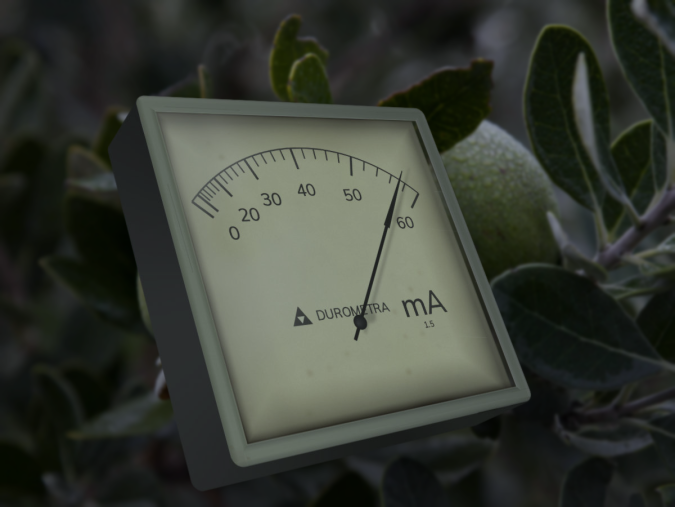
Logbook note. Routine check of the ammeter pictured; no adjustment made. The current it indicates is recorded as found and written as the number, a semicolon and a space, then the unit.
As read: 57; mA
